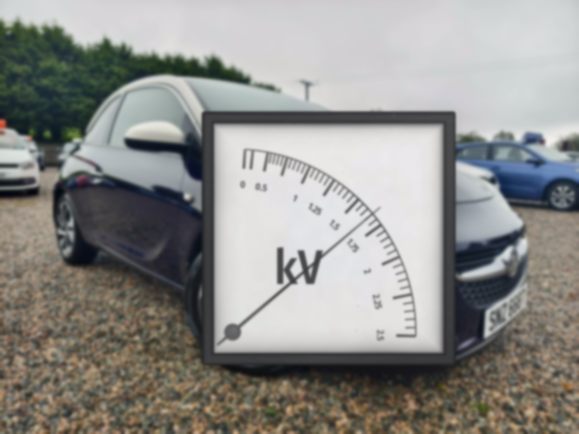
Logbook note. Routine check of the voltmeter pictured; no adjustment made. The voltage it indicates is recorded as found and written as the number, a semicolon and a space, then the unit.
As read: 1.65; kV
